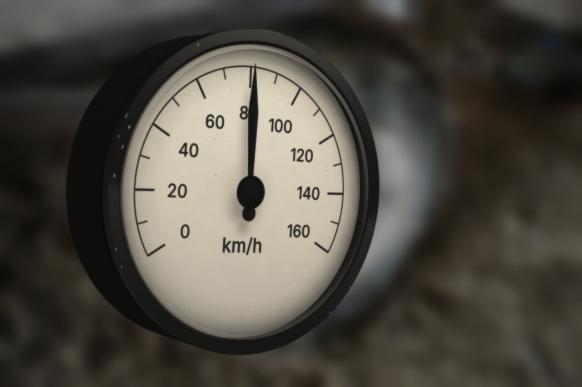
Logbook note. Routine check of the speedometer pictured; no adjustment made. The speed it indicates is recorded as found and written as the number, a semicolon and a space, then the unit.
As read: 80; km/h
